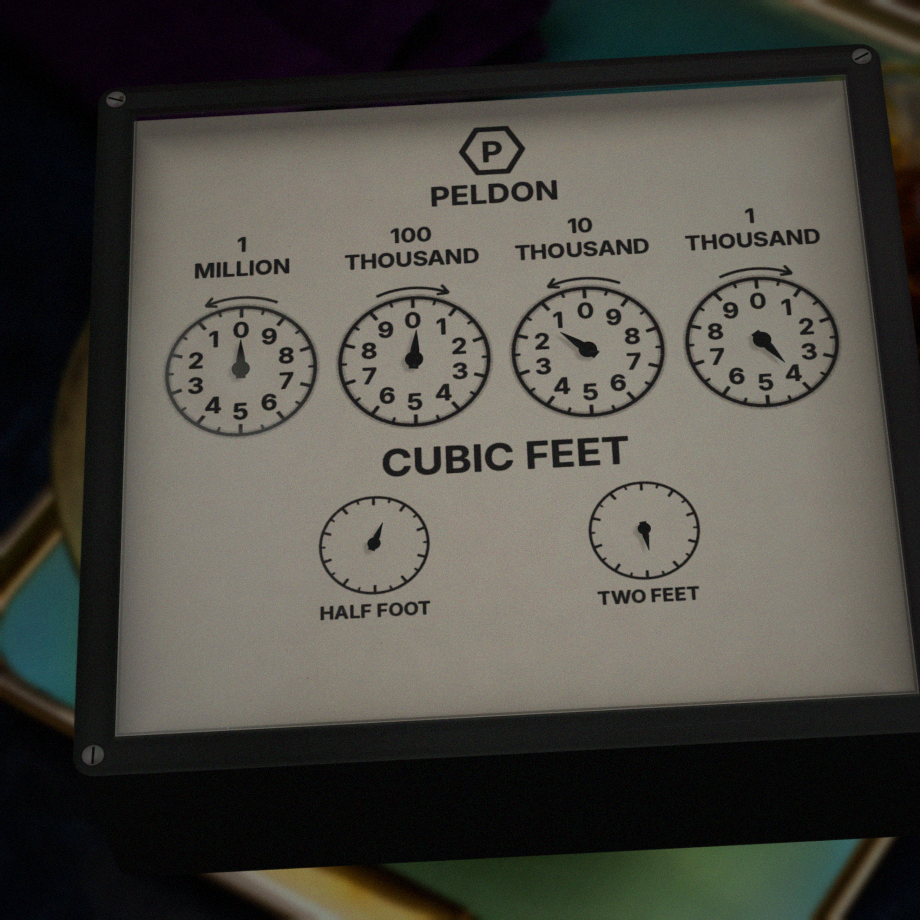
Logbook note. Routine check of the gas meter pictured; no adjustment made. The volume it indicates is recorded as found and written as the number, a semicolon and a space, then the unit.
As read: 1400; ft³
